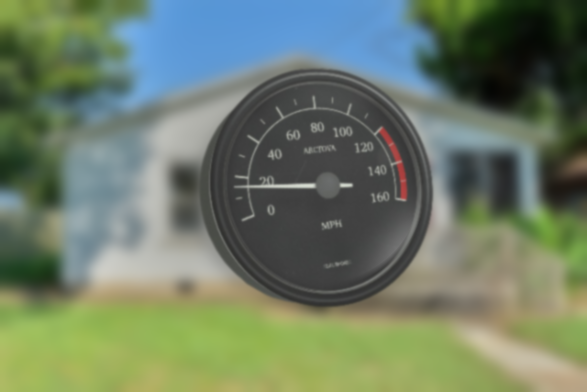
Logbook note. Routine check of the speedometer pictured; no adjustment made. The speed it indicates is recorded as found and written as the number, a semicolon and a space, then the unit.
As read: 15; mph
